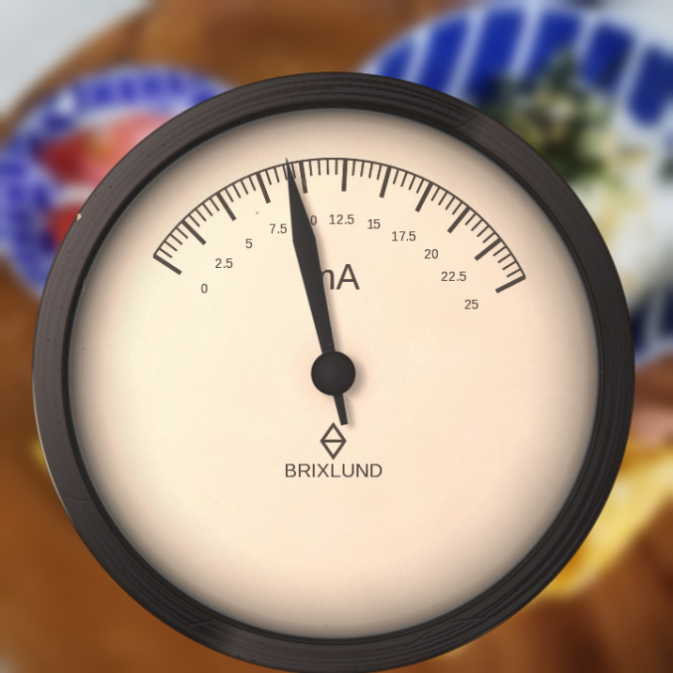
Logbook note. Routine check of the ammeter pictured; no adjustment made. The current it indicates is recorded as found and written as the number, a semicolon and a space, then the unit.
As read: 9.25; mA
